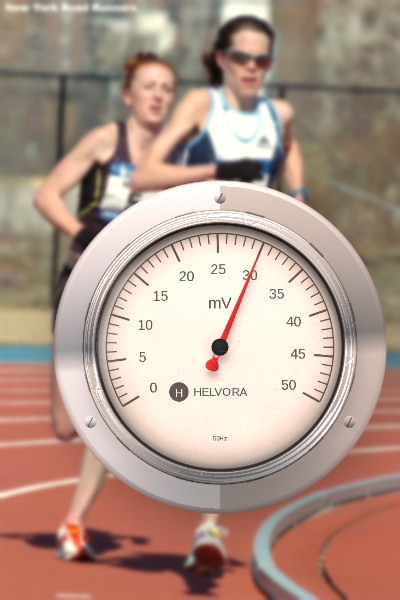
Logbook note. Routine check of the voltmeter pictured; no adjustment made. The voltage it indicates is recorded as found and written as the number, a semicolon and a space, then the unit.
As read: 30; mV
